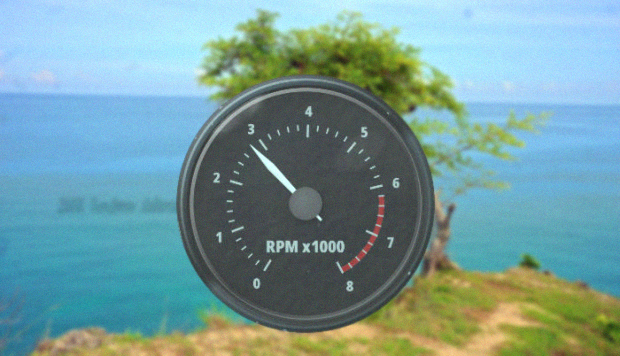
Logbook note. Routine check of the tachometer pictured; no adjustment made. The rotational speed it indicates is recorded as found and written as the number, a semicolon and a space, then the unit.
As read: 2800; rpm
